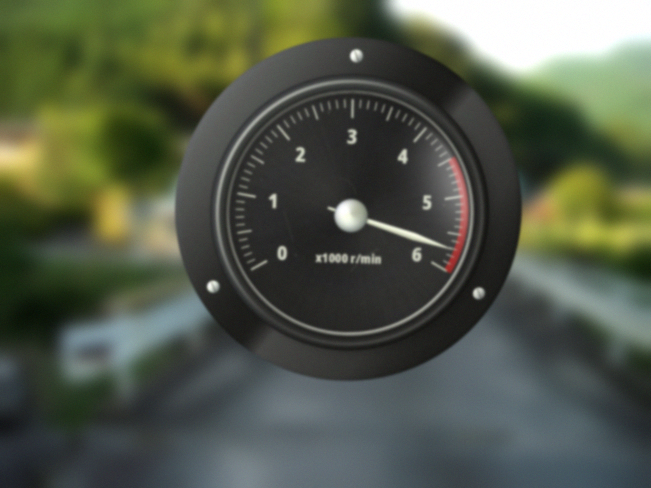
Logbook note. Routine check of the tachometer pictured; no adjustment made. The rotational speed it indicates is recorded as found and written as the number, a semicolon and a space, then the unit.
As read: 5700; rpm
